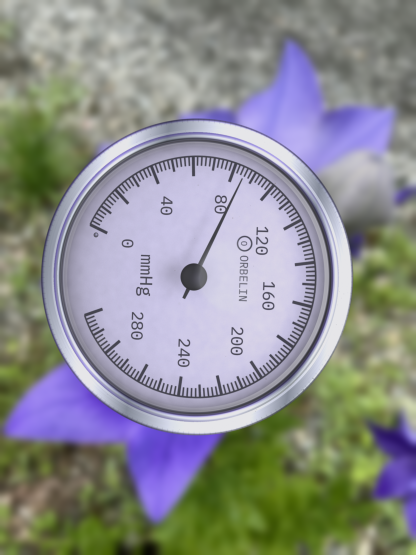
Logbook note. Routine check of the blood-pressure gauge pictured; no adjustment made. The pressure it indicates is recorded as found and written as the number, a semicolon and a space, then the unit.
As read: 86; mmHg
